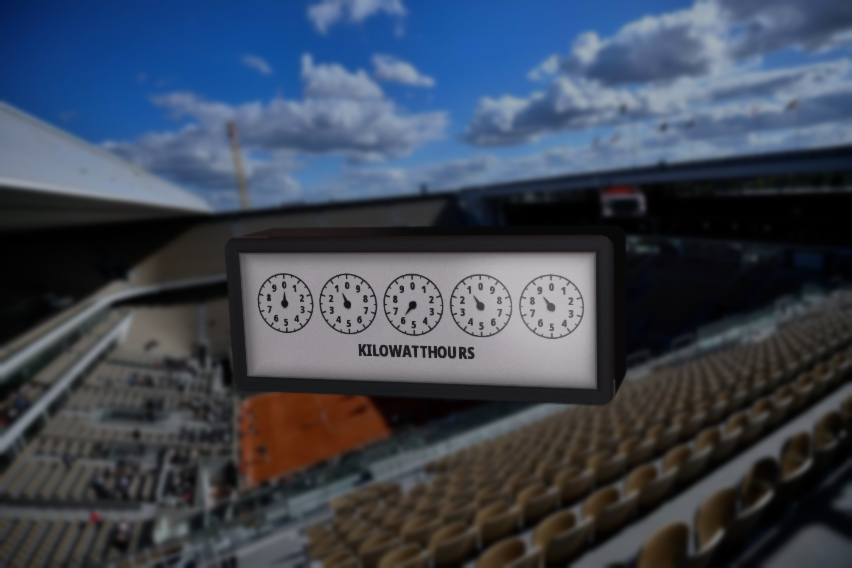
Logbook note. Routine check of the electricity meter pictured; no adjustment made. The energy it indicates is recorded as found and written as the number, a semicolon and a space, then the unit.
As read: 609; kWh
